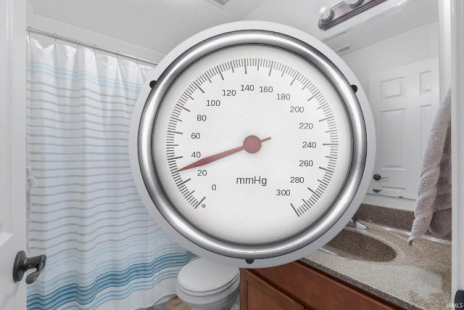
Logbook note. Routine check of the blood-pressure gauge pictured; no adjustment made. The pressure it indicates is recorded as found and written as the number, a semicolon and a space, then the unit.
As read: 30; mmHg
